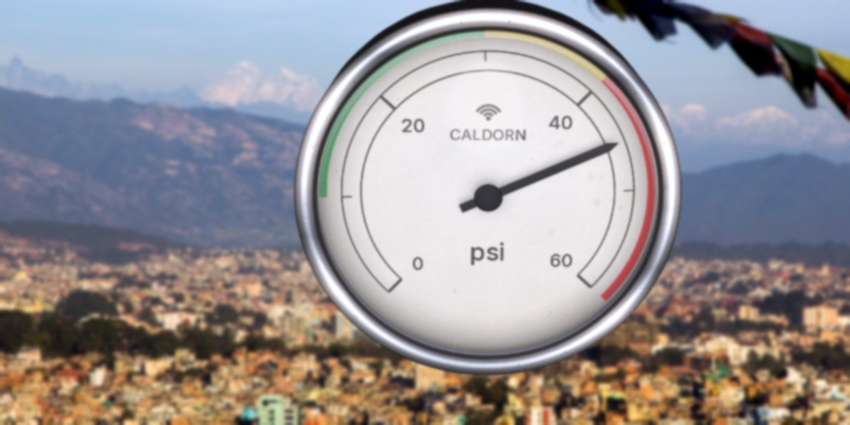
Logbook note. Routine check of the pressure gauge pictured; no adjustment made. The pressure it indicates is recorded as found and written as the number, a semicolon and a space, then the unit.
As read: 45; psi
